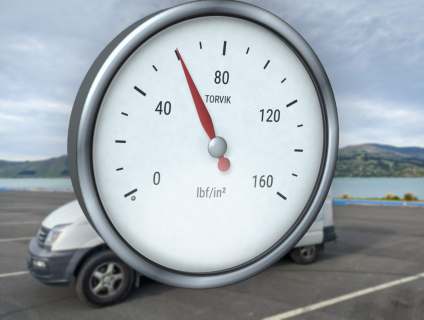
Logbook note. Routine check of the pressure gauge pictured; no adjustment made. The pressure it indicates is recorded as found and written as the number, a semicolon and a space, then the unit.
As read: 60; psi
